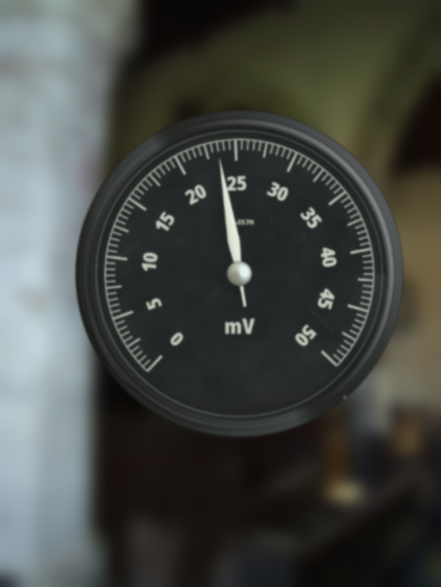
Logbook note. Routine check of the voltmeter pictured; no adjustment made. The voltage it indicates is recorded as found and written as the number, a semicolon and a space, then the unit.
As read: 23.5; mV
